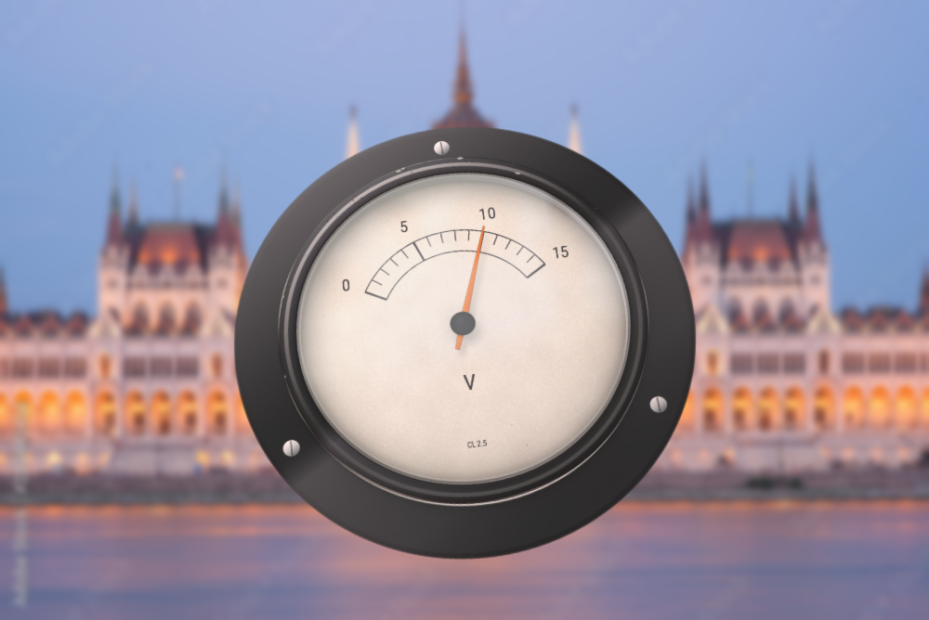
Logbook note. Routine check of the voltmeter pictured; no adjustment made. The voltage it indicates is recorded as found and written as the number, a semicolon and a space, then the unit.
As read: 10; V
